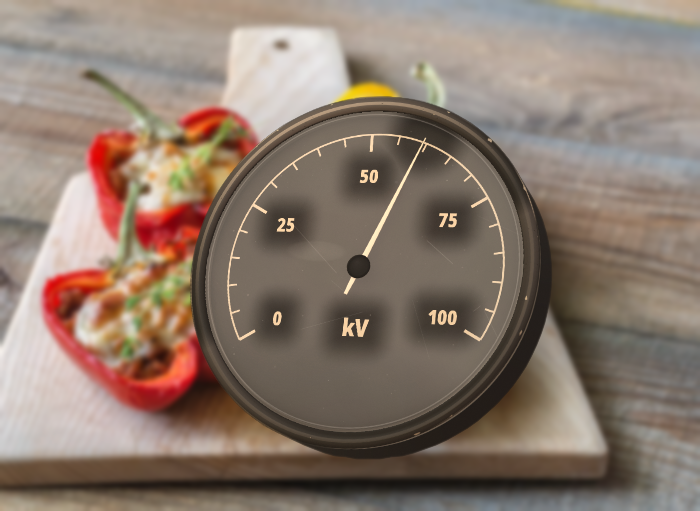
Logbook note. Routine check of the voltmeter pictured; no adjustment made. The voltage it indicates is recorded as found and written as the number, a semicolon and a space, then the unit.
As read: 60; kV
